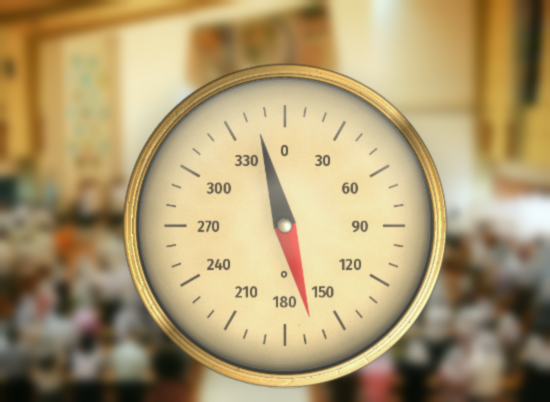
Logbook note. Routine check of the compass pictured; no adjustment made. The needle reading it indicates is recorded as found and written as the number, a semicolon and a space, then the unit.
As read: 165; °
